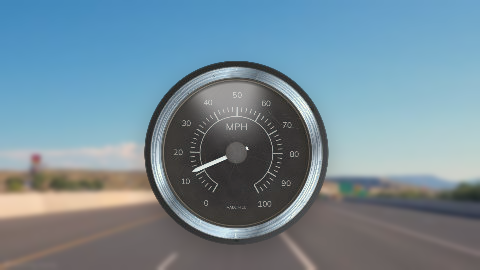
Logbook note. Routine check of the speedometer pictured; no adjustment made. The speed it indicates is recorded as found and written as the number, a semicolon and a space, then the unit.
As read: 12; mph
